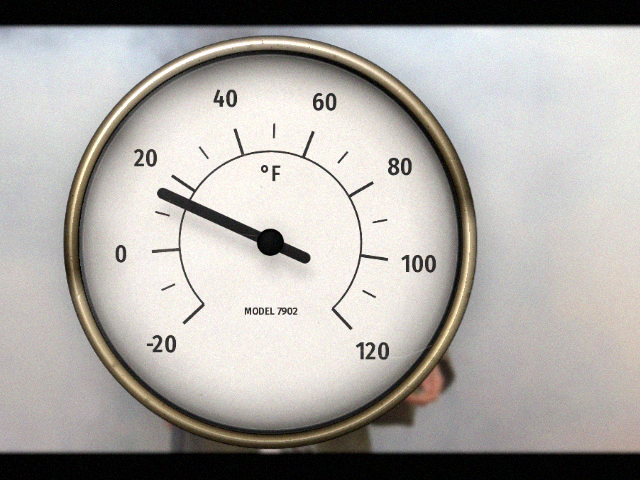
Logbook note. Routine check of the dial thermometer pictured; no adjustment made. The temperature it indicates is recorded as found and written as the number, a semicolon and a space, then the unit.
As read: 15; °F
